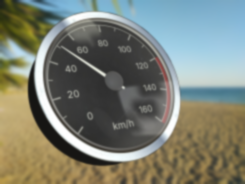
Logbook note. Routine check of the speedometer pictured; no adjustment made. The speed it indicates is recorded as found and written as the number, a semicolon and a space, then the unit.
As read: 50; km/h
